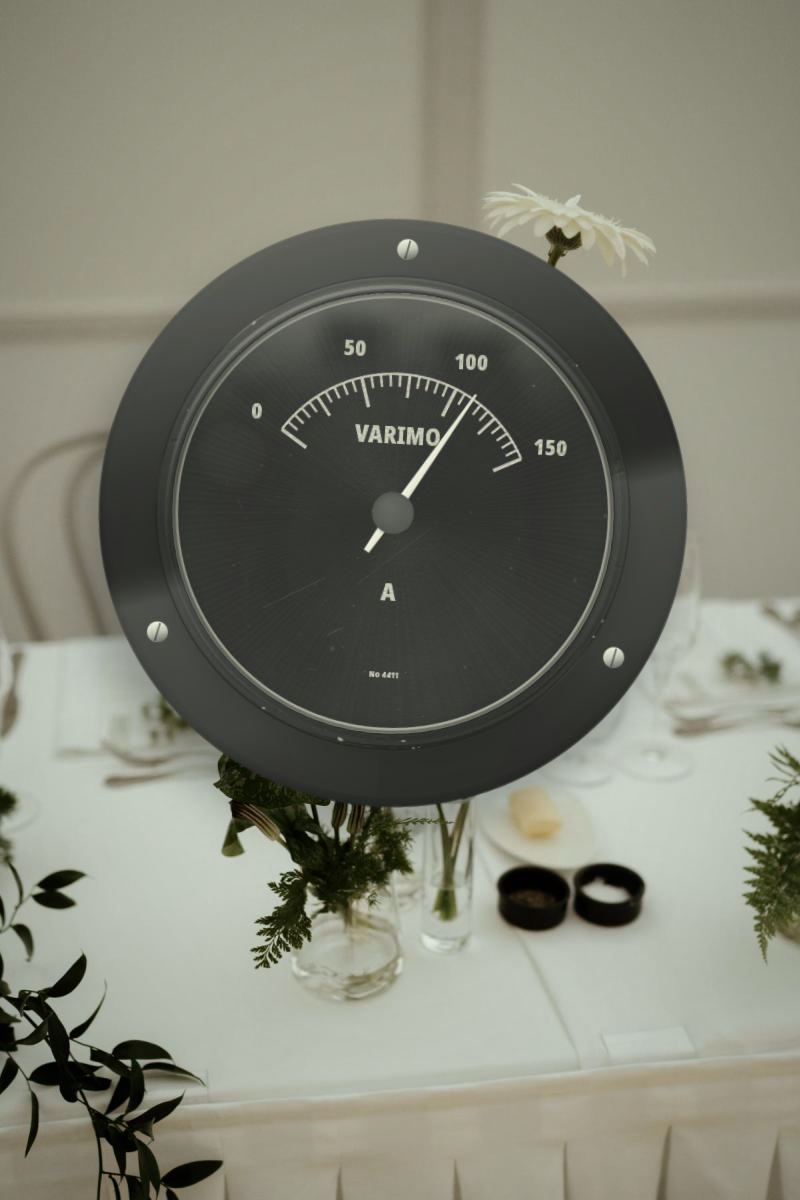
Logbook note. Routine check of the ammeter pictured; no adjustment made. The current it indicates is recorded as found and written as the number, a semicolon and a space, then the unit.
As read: 110; A
